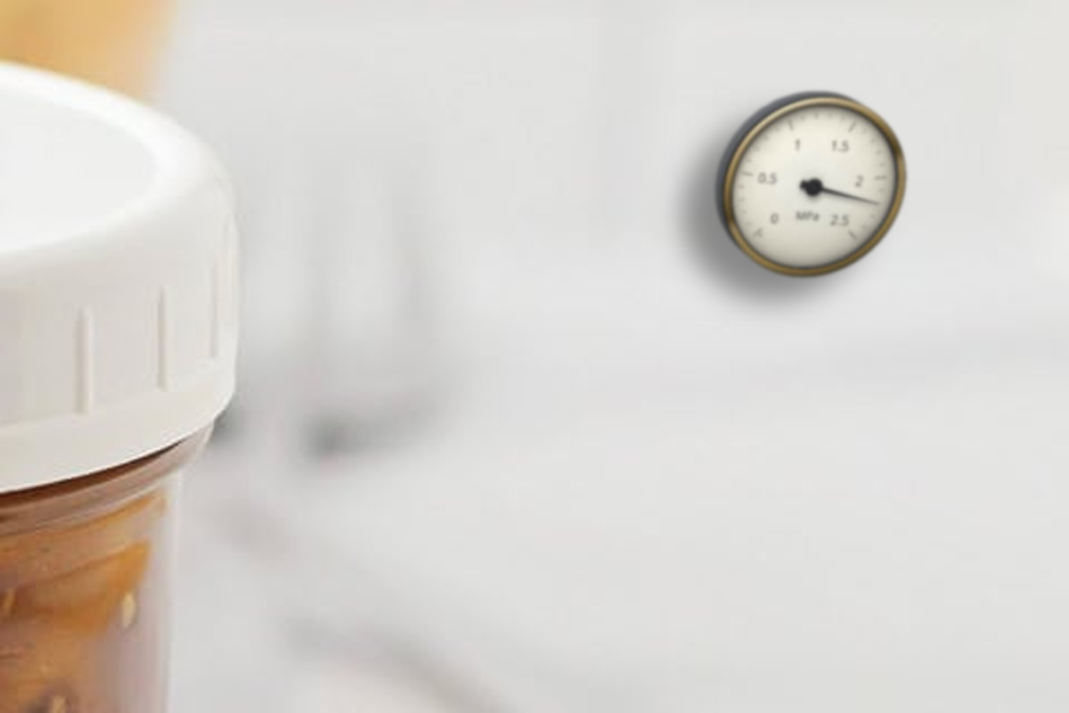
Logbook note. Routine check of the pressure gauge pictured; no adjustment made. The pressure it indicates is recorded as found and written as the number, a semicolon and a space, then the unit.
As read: 2.2; MPa
